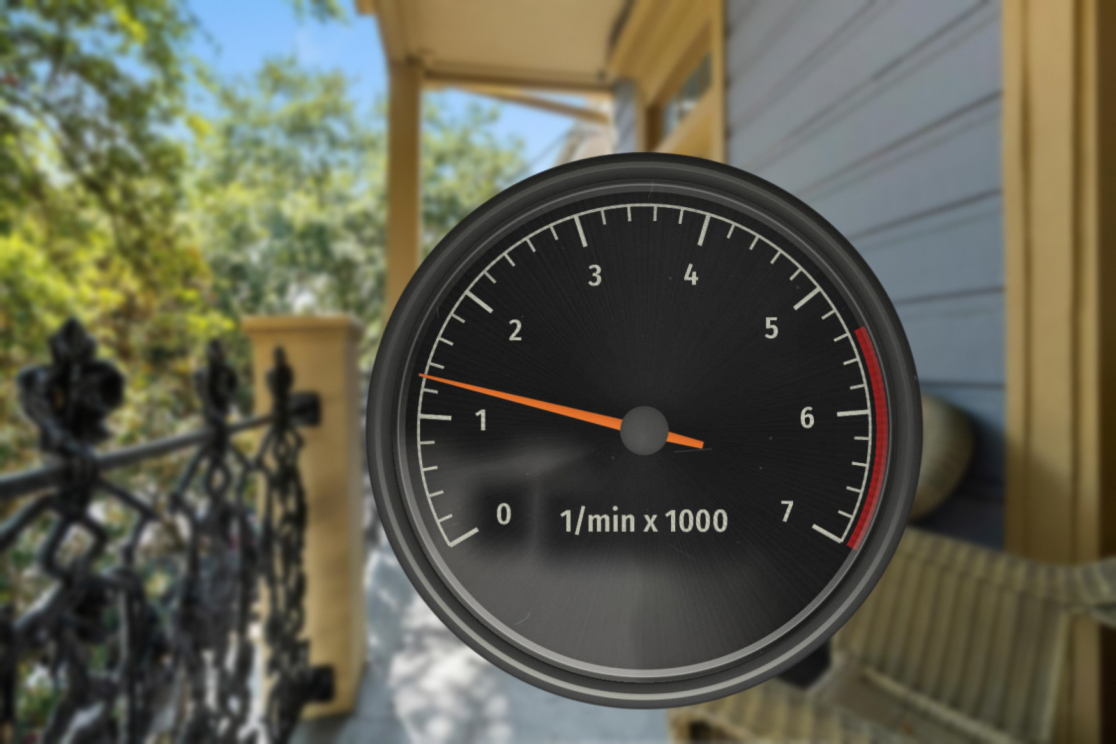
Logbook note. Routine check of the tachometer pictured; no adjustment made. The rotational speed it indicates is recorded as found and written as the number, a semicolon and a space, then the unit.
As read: 1300; rpm
